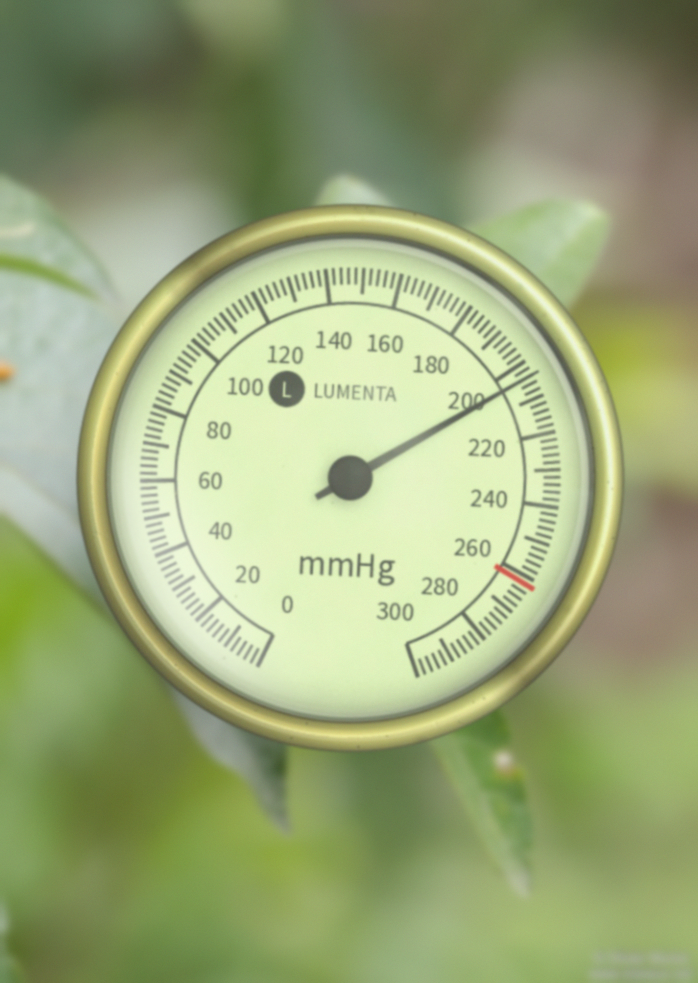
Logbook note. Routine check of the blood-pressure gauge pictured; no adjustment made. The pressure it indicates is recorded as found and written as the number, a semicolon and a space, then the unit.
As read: 204; mmHg
